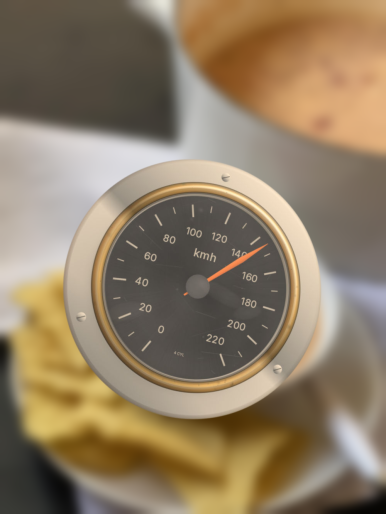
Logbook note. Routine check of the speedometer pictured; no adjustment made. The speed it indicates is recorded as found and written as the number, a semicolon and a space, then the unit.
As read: 145; km/h
